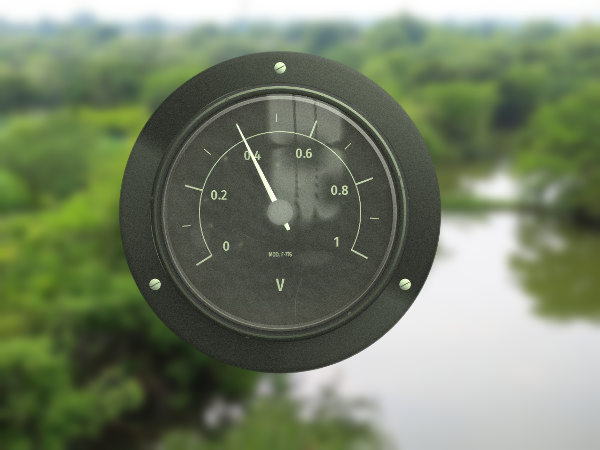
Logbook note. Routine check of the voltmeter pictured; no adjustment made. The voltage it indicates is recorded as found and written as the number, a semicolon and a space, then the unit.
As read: 0.4; V
